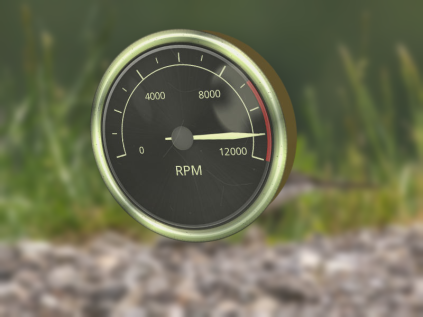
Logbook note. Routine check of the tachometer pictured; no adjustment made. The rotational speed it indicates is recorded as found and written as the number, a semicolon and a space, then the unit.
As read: 11000; rpm
